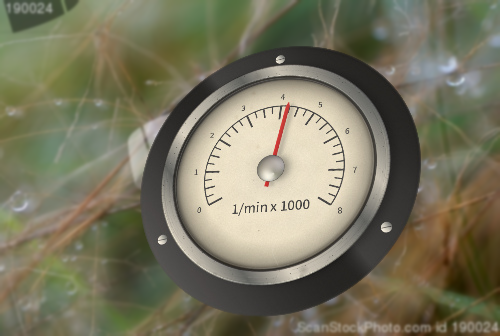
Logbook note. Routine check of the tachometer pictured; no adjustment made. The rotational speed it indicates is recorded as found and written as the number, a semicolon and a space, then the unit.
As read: 4250; rpm
